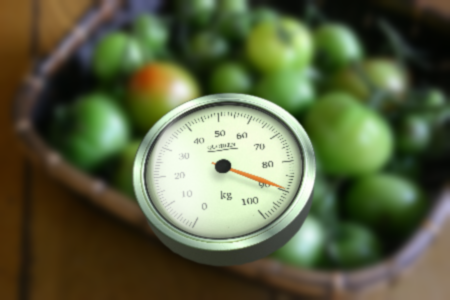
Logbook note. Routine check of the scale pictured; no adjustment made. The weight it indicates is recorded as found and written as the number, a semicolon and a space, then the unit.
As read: 90; kg
